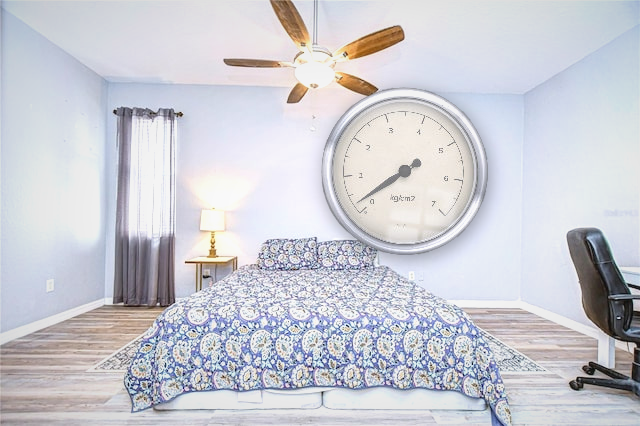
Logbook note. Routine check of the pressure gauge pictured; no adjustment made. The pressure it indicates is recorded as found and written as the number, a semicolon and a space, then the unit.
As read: 0.25; kg/cm²
